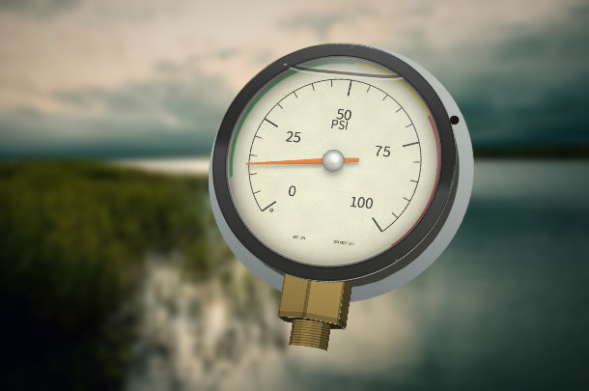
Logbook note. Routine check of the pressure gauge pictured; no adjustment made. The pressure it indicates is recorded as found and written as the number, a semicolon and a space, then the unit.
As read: 12.5; psi
